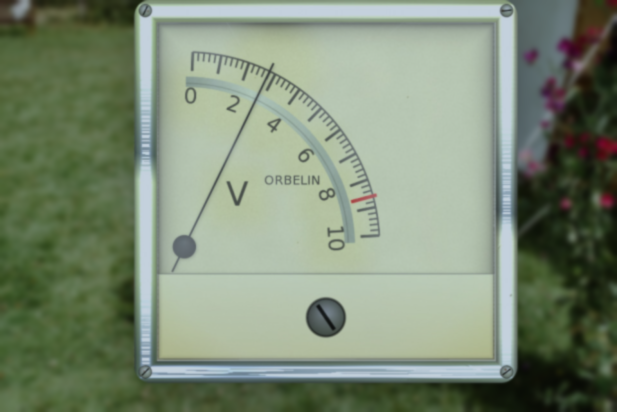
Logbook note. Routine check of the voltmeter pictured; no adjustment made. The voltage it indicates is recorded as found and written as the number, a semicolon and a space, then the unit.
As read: 2.8; V
